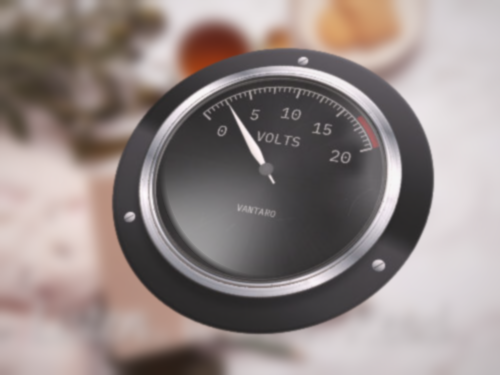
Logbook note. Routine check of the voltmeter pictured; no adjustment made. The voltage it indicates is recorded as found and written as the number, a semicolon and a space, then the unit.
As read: 2.5; V
